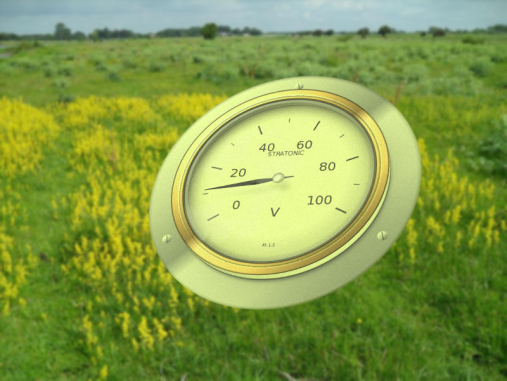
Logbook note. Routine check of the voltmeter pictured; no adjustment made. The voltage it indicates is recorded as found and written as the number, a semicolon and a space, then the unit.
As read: 10; V
